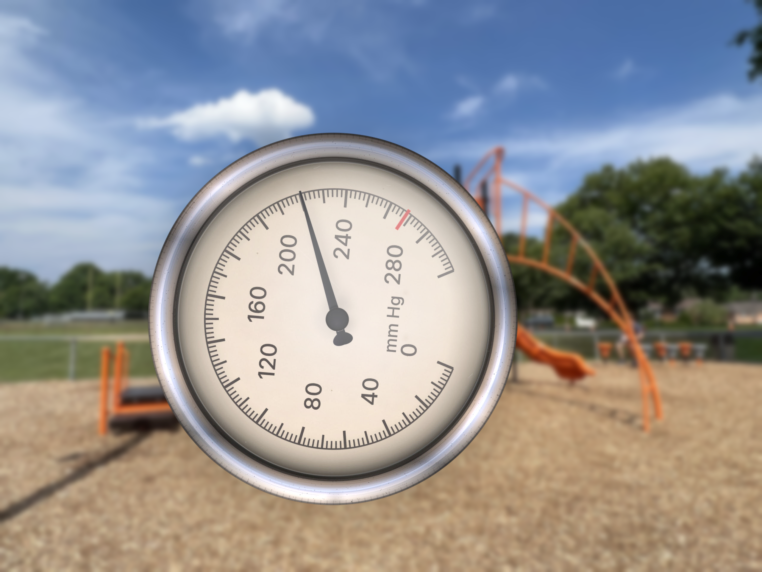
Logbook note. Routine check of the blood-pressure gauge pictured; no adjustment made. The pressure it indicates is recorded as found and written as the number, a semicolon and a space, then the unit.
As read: 220; mmHg
